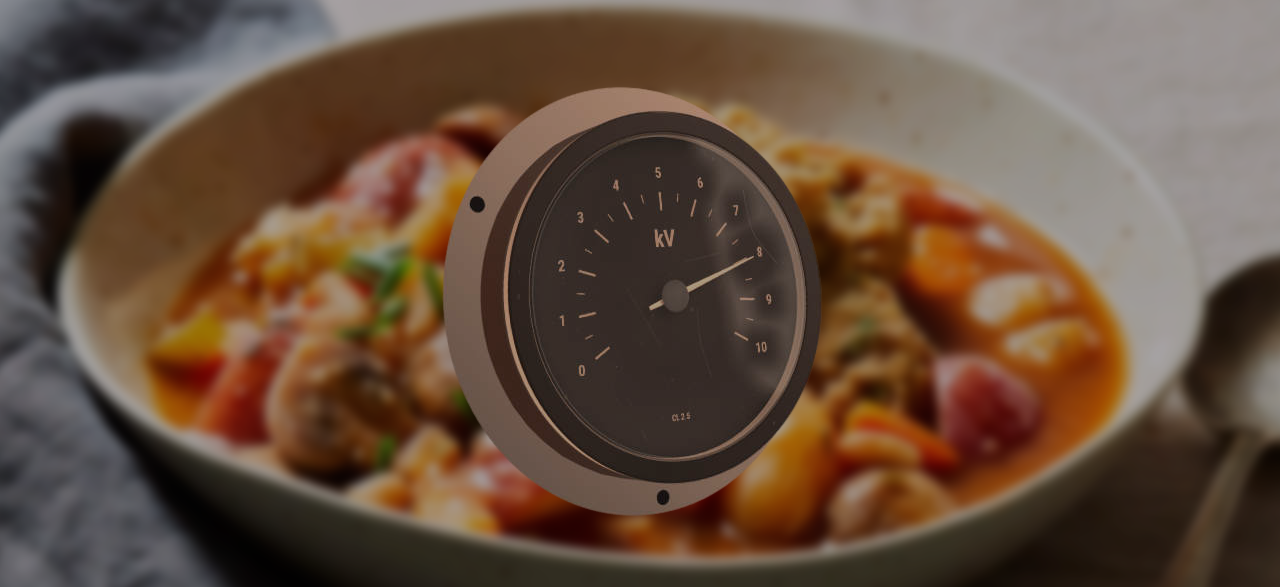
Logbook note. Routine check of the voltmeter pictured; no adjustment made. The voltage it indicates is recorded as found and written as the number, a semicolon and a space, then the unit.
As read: 8; kV
